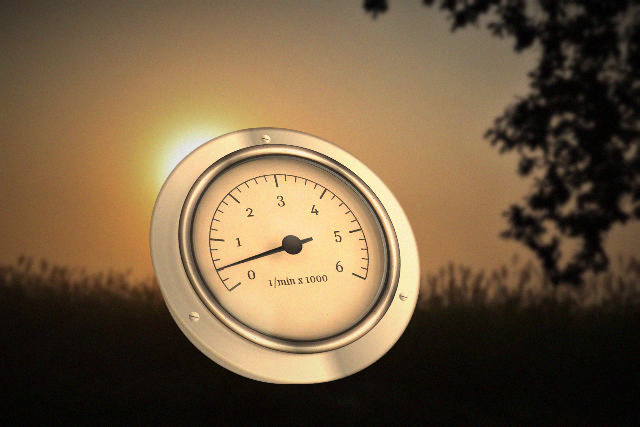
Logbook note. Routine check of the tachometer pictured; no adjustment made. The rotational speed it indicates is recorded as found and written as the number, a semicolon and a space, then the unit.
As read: 400; rpm
